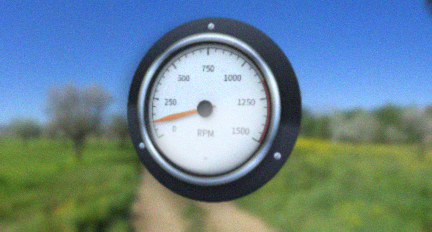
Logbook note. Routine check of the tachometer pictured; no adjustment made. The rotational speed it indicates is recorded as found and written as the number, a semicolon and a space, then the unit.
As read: 100; rpm
